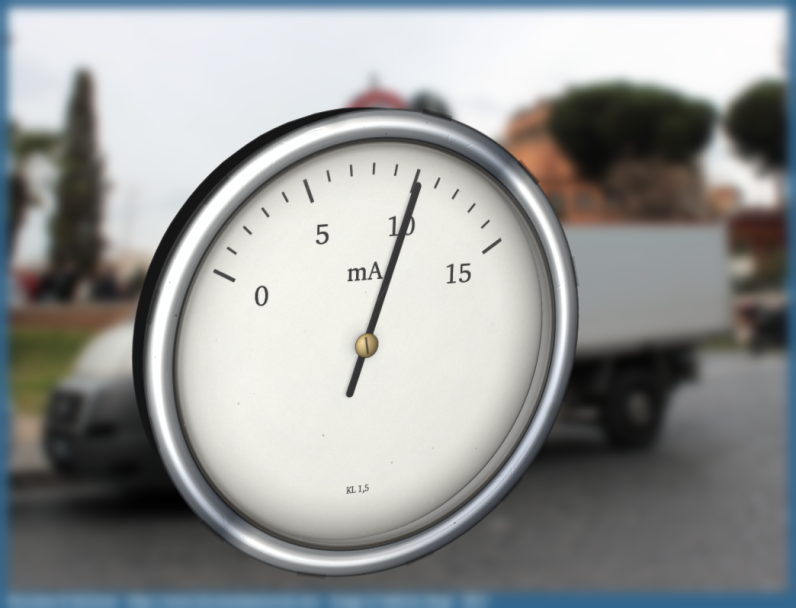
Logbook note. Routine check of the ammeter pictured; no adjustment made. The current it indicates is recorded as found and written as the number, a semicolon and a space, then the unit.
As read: 10; mA
